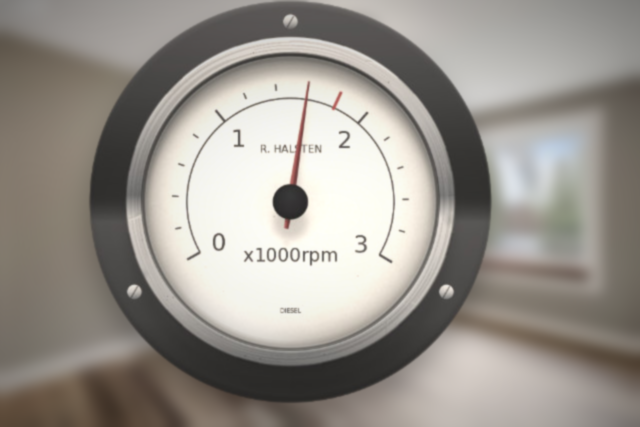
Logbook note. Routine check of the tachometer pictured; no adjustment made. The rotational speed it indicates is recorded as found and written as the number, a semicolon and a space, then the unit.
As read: 1600; rpm
